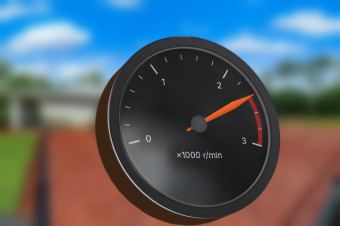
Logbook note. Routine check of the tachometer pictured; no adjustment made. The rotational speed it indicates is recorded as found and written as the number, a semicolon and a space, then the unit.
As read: 2400; rpm
